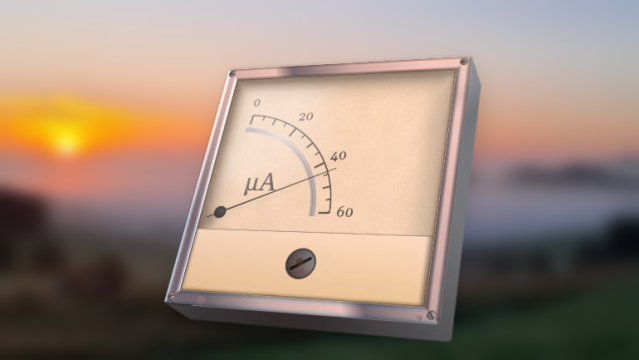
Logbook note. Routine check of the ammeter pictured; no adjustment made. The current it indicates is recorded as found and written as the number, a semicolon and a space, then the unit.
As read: 45; µA
